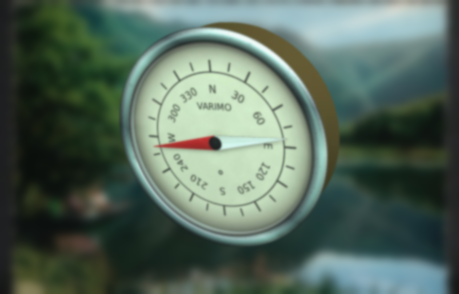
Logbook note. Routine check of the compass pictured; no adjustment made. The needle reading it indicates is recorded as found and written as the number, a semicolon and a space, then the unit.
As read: 262.5; °
